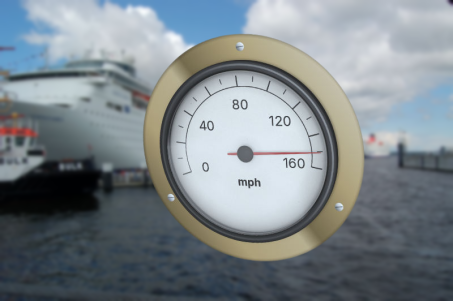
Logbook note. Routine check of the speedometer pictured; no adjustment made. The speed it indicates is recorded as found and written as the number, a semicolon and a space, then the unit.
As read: 150; mph
